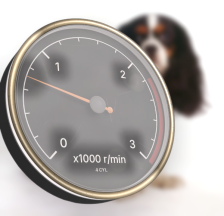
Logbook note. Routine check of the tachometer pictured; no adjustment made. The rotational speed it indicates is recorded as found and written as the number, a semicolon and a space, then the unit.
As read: 700; rpm
